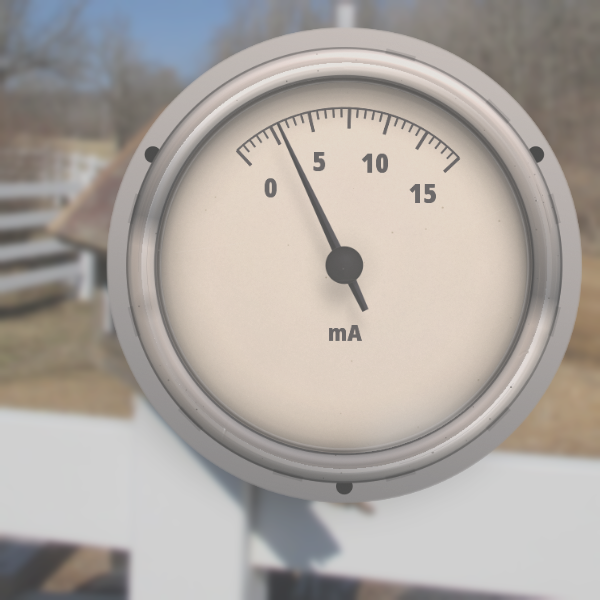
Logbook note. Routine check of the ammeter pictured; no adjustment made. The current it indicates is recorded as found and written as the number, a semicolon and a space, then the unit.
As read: 3; mA
